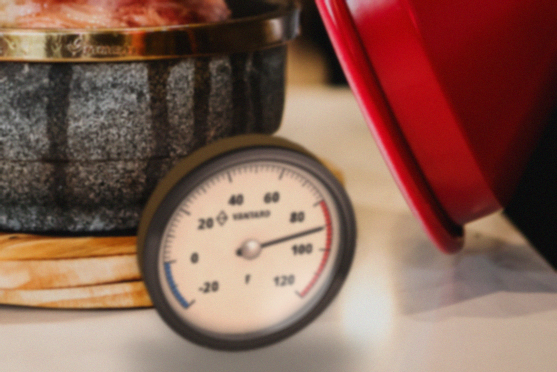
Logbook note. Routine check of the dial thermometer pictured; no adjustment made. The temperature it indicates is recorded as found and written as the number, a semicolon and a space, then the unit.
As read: 90; °F
